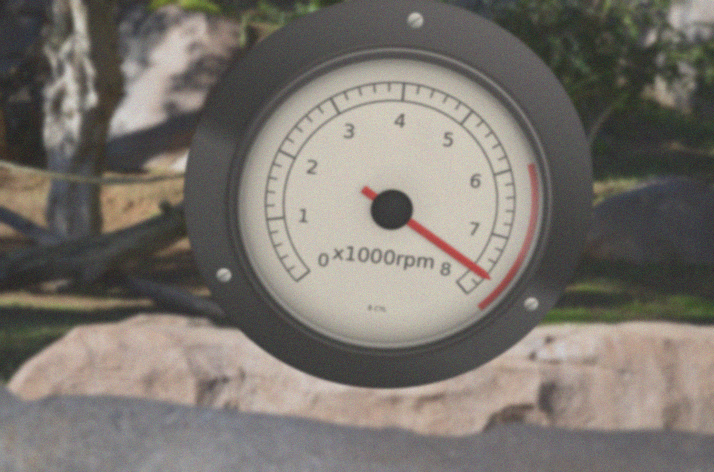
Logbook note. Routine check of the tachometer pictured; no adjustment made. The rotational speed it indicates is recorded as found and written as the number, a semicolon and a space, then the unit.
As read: 7600; rpm
